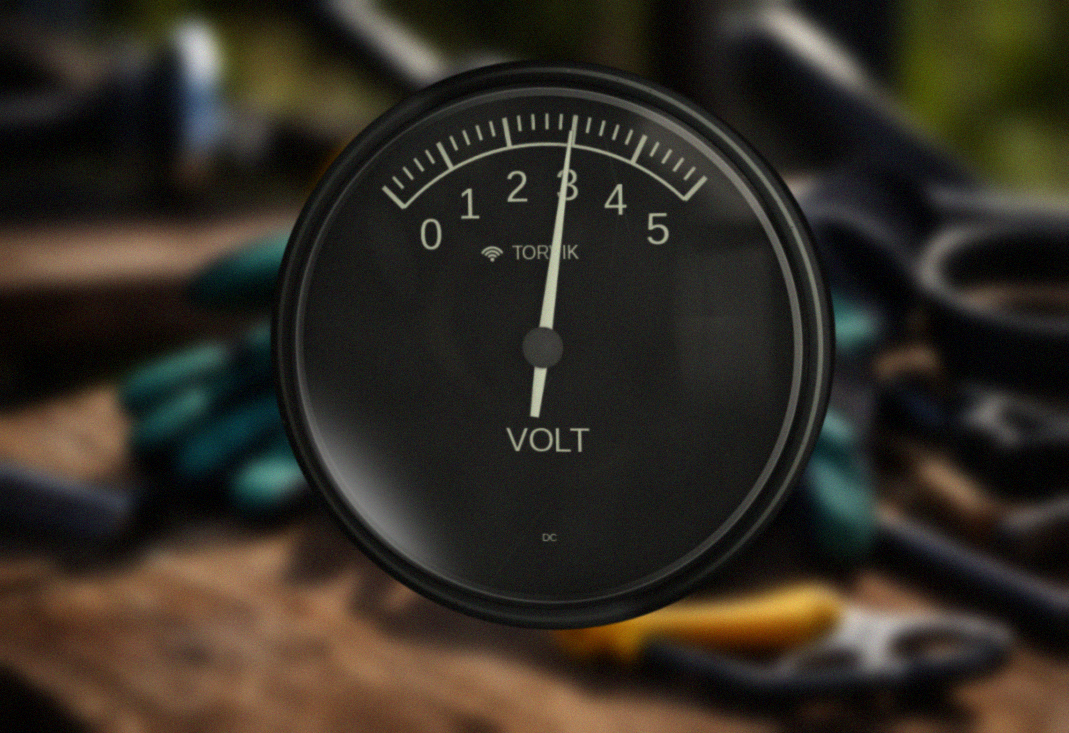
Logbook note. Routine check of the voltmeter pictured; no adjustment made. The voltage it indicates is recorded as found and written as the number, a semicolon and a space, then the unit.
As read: 3; V
